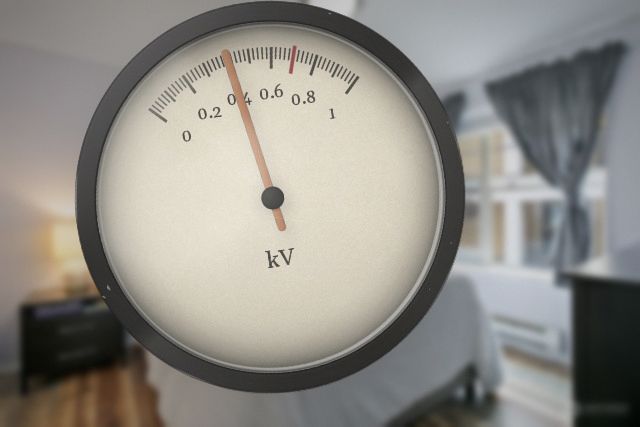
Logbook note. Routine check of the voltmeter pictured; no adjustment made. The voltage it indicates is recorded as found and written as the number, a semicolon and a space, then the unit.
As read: 0.4; kV
